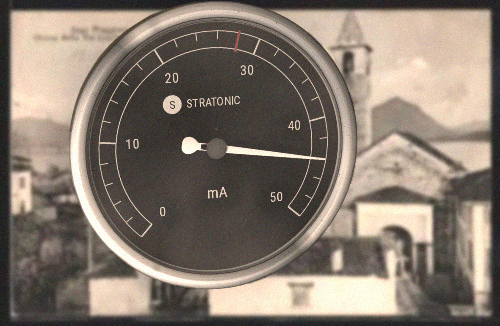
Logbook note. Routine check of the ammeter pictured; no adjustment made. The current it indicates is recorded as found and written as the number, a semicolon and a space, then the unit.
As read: 44; mA
